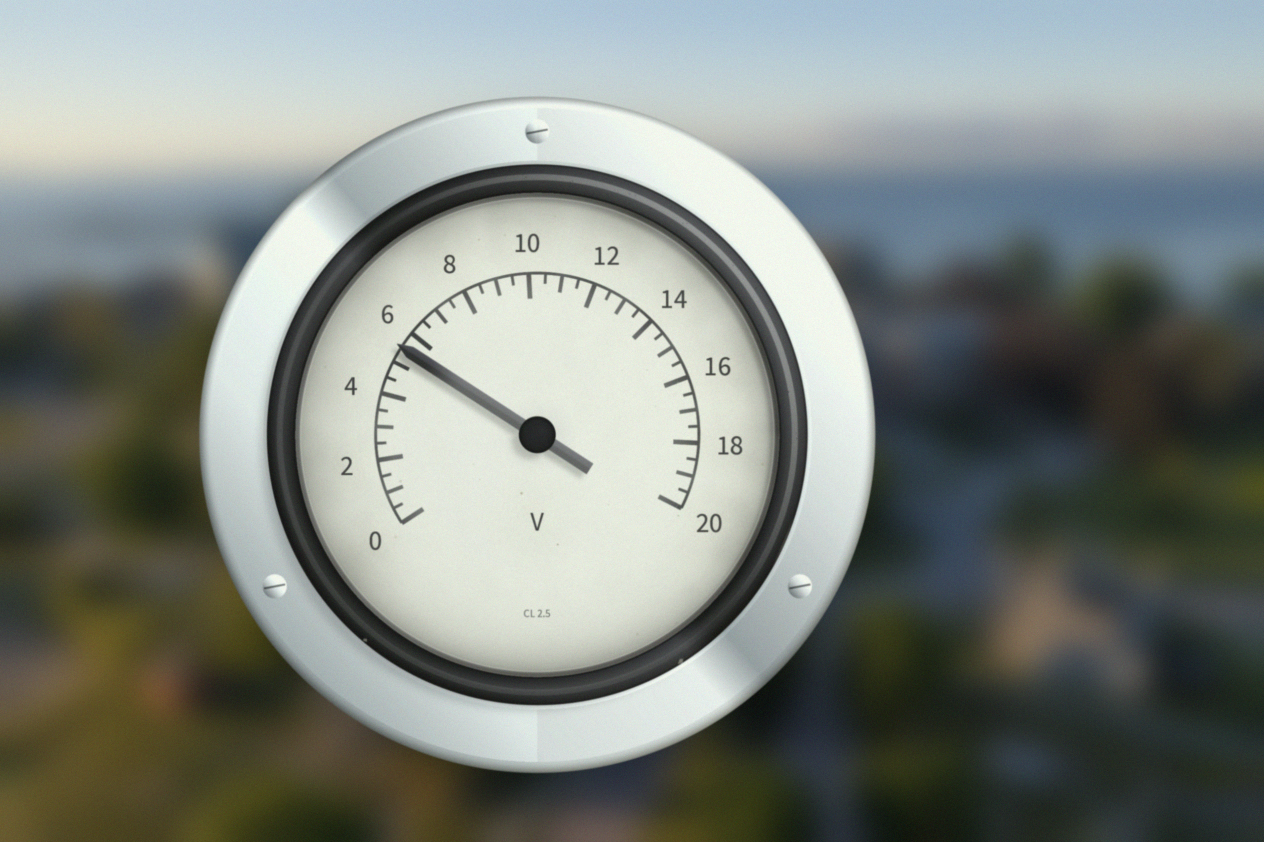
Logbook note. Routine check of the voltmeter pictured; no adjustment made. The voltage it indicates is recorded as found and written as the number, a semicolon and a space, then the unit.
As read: 5.5; V
